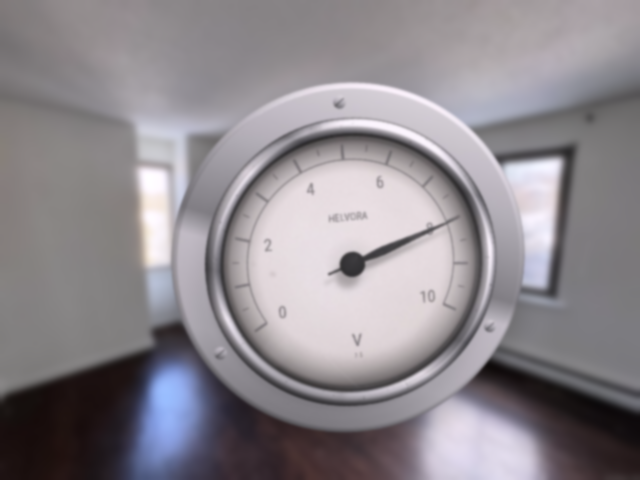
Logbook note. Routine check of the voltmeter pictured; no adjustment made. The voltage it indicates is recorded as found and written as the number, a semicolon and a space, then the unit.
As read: 8; V
